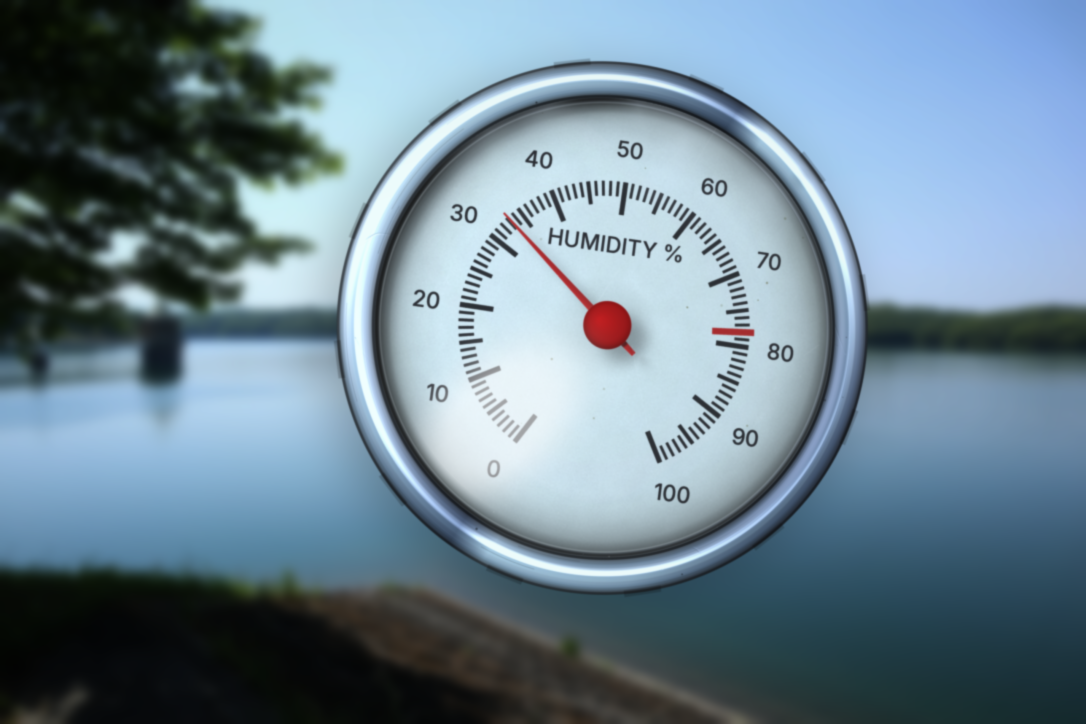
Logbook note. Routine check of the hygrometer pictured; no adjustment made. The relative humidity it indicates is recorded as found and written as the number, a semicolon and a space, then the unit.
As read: 33; %
